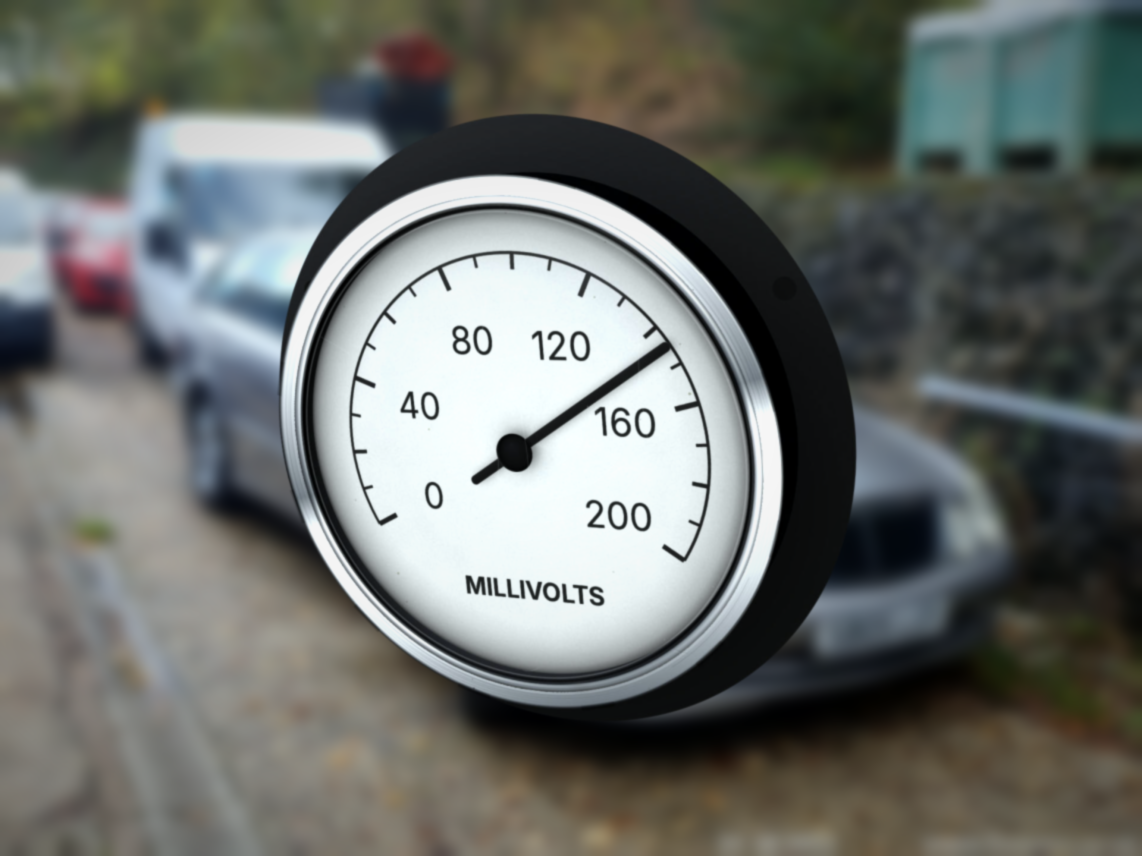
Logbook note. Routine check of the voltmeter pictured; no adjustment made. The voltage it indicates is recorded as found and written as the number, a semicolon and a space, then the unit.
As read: 145; mV
